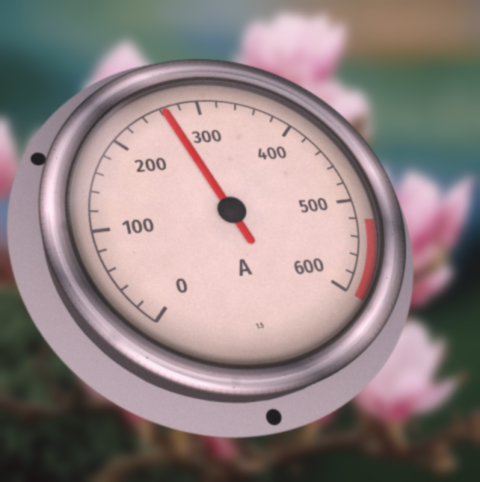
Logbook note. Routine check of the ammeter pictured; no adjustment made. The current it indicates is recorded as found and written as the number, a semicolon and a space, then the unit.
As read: 260; A
